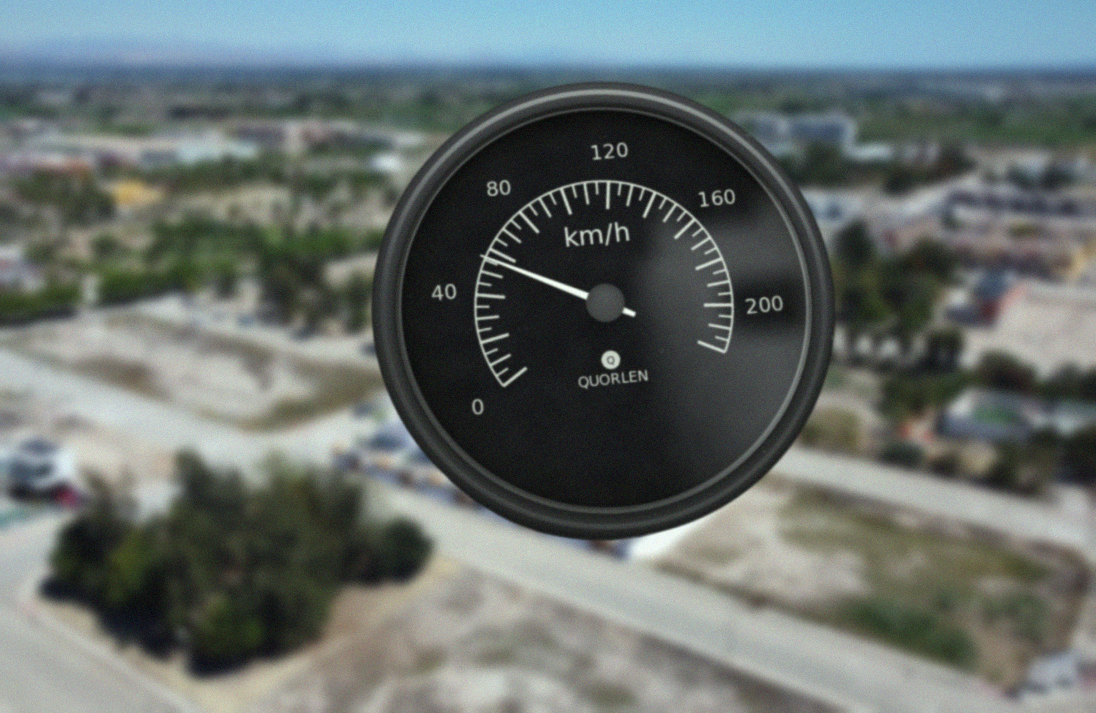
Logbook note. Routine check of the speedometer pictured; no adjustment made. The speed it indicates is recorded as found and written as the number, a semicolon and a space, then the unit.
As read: 55; km/h
